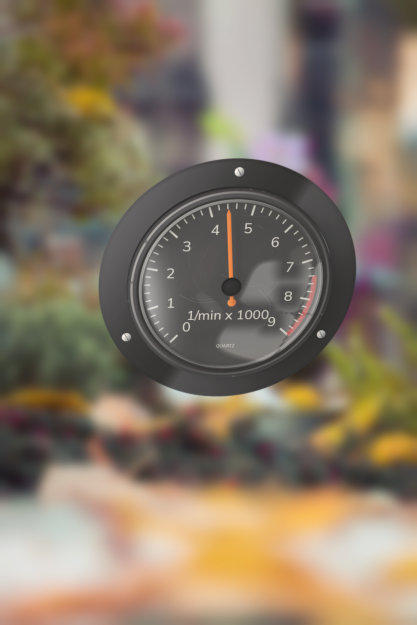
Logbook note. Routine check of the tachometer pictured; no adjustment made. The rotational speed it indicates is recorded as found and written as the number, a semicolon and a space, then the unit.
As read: 4400; rpm
